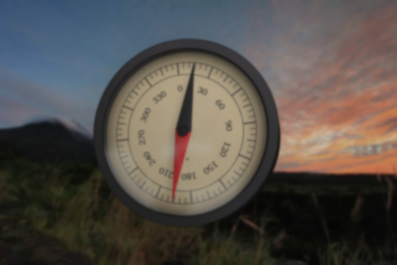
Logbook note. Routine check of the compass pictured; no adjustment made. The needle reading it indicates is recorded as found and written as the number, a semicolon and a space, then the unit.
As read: 195; °
